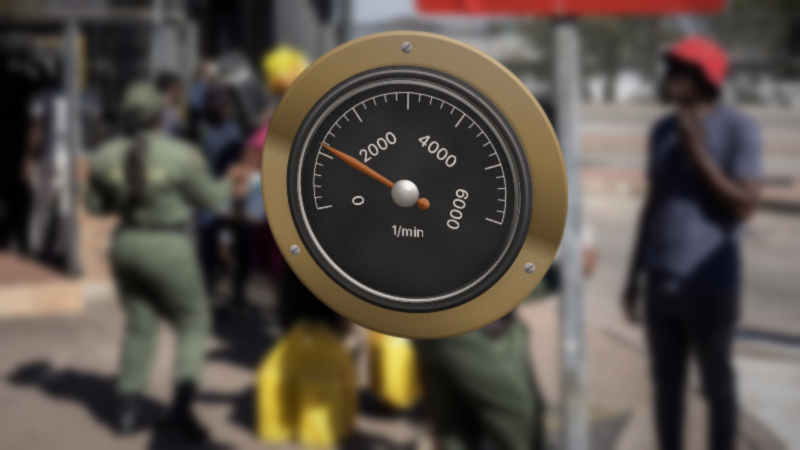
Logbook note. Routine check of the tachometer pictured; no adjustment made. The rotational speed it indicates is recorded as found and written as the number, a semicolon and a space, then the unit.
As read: 1200; rpm
